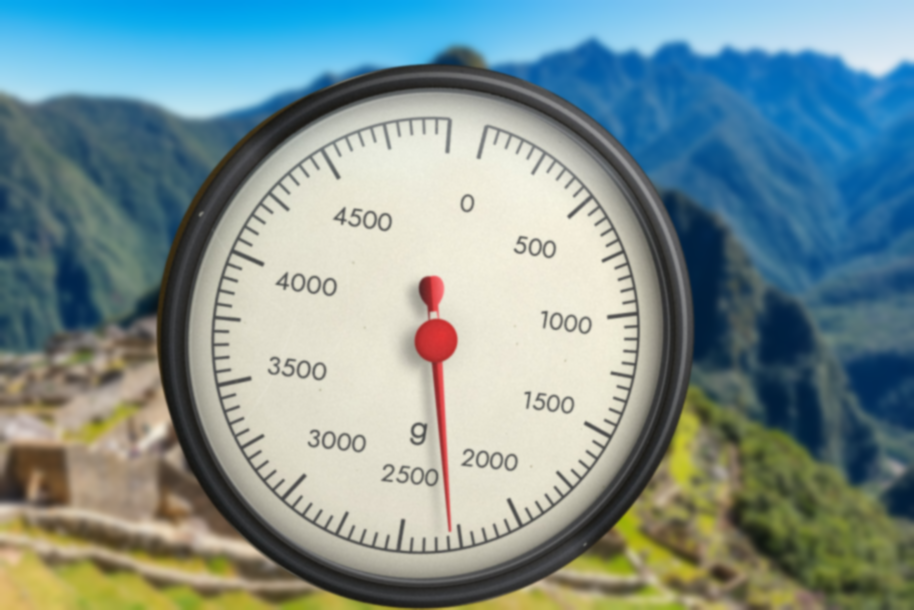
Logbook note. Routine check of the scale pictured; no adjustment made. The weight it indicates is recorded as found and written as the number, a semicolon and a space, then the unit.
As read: 2300; g
